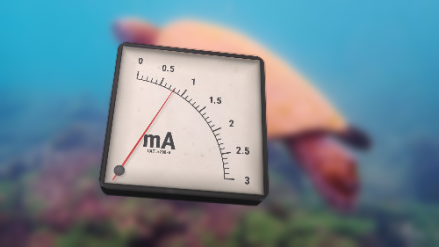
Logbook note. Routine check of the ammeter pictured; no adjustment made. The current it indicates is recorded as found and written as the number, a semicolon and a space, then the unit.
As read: 0.8; mA
